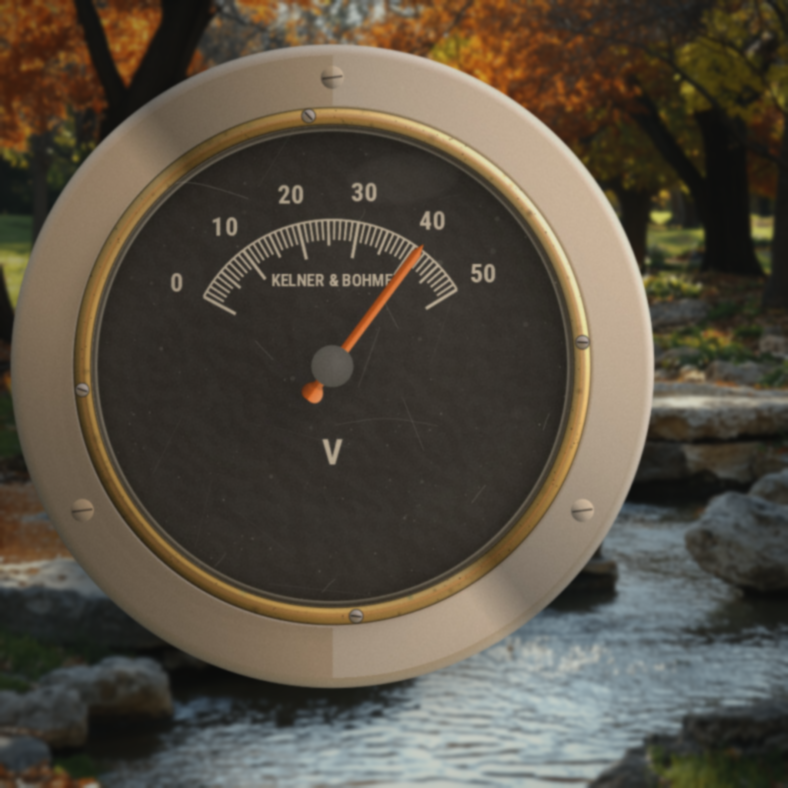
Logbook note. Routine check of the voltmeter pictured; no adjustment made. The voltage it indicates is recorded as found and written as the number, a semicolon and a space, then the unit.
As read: 41; V
